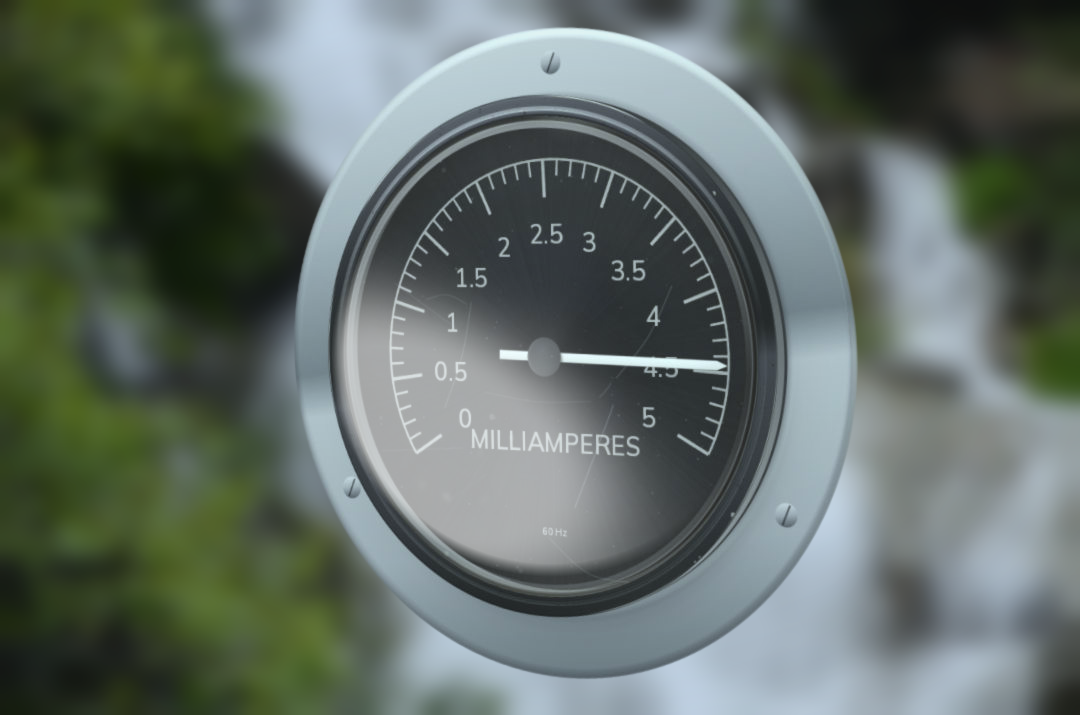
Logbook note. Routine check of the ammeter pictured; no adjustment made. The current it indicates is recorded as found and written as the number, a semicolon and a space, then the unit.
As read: 4.45; mA
